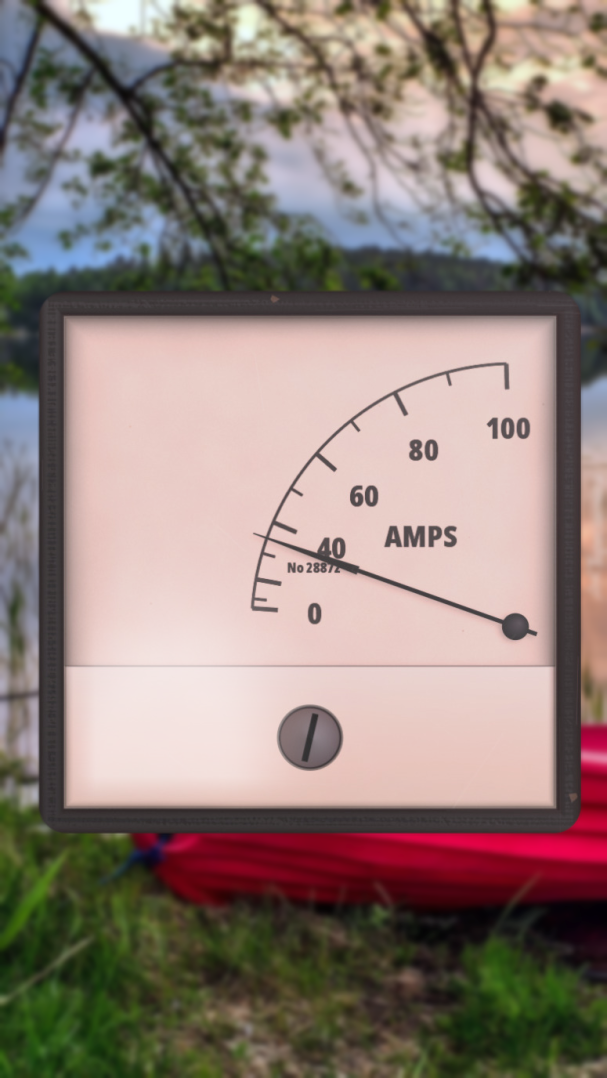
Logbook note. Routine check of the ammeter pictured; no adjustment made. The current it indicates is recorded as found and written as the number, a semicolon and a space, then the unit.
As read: 35; A
